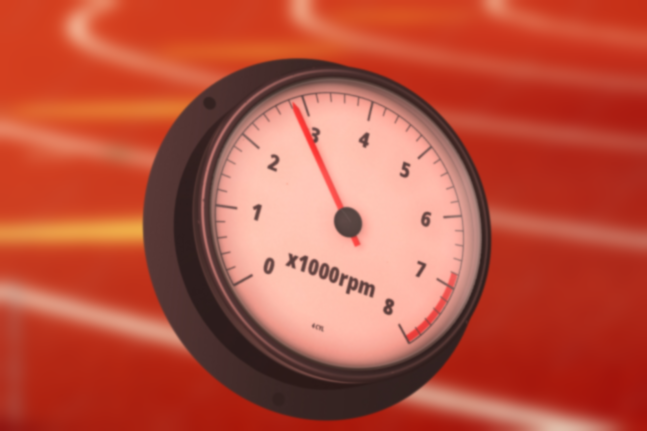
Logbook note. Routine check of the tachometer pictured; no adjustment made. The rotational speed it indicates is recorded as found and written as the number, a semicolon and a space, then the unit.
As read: 2800; rpm
